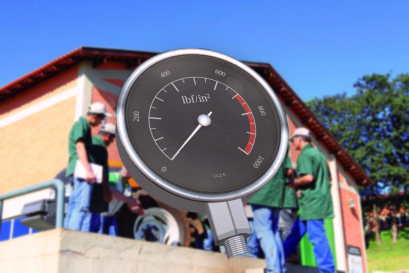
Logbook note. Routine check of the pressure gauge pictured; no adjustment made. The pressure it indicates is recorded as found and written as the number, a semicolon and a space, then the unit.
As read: 0; psi
